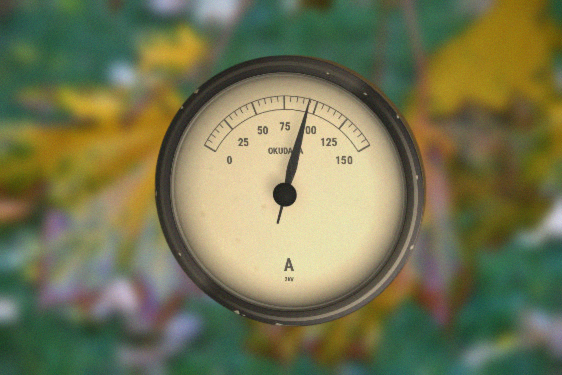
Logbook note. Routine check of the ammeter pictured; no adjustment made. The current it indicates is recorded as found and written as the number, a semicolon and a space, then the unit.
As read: 95; A
